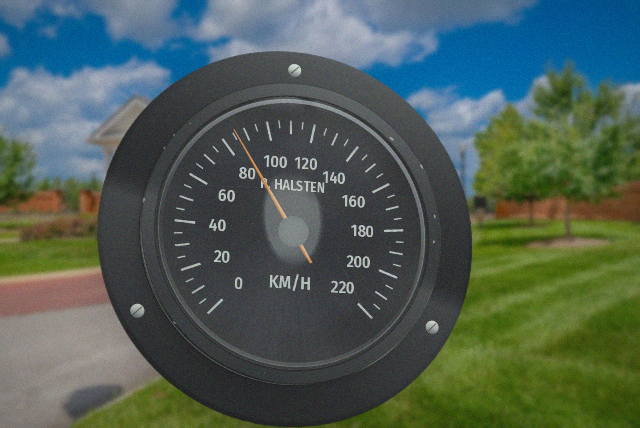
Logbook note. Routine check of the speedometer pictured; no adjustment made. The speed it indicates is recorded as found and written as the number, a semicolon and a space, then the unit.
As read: 85; km/h
